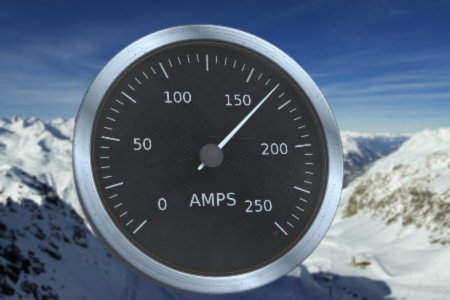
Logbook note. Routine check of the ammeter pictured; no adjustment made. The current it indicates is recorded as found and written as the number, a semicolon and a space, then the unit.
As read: 165; A
